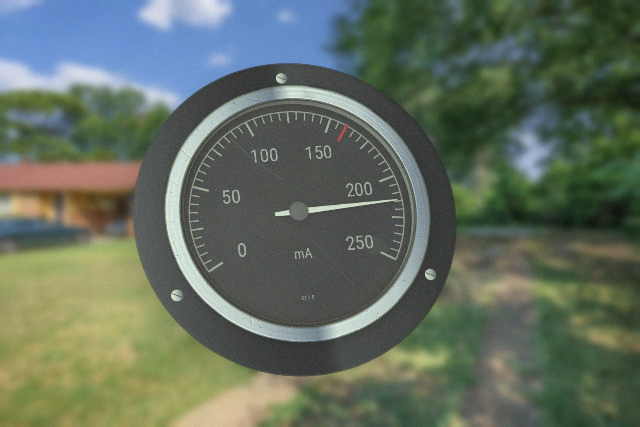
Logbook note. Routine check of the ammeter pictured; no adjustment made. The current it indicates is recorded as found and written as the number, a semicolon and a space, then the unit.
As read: 215; mA
